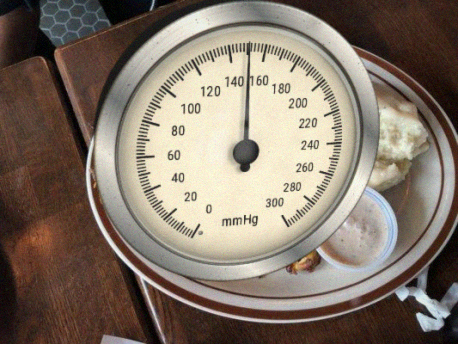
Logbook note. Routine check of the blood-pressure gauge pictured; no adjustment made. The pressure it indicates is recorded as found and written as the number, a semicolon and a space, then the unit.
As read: 150; mmHg
